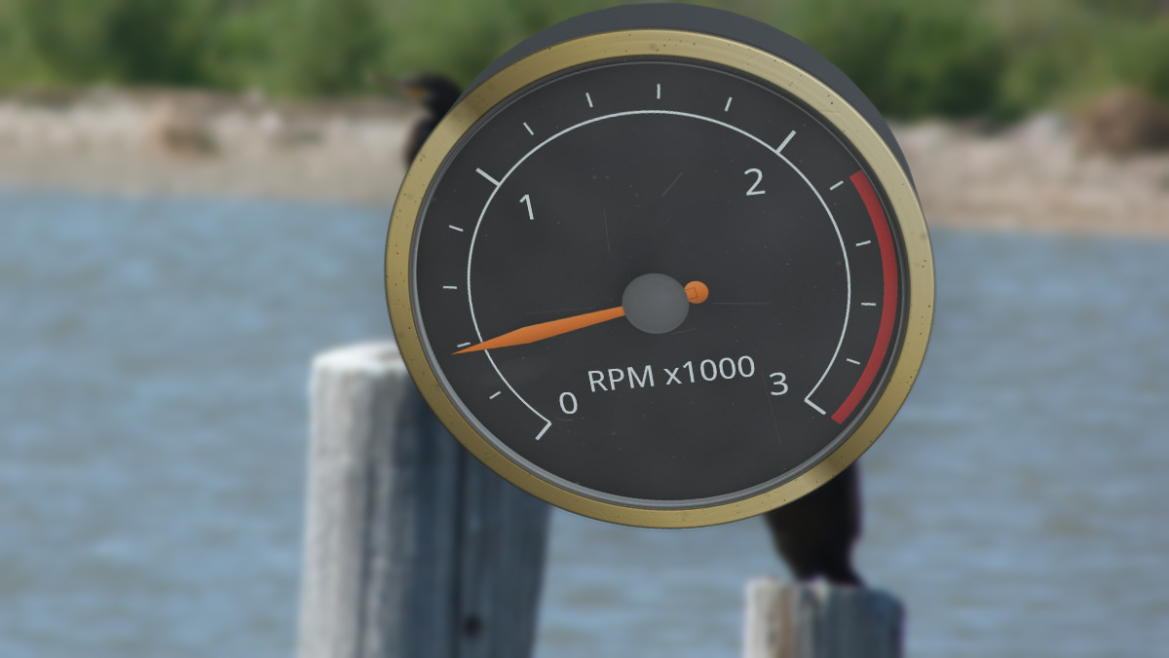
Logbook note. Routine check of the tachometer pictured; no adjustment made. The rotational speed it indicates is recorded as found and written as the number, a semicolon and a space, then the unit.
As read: 400; rpm
